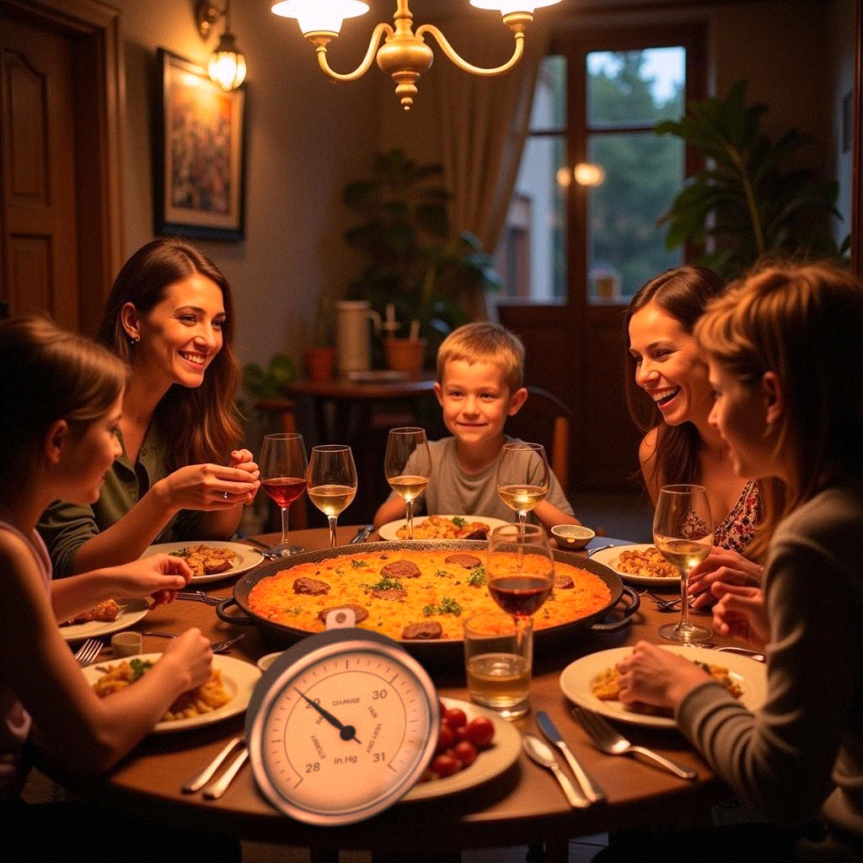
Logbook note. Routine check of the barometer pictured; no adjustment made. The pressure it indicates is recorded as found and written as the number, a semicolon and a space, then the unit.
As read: 29; inHg
